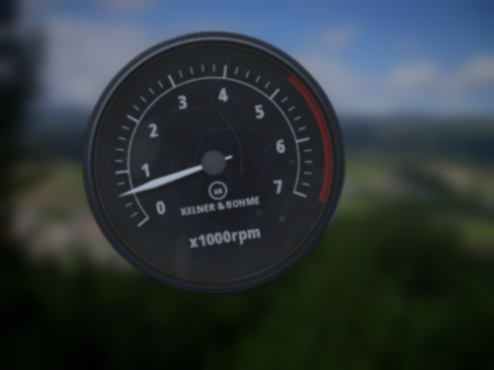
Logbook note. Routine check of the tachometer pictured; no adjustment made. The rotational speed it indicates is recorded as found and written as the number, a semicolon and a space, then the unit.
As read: 600; rpm
